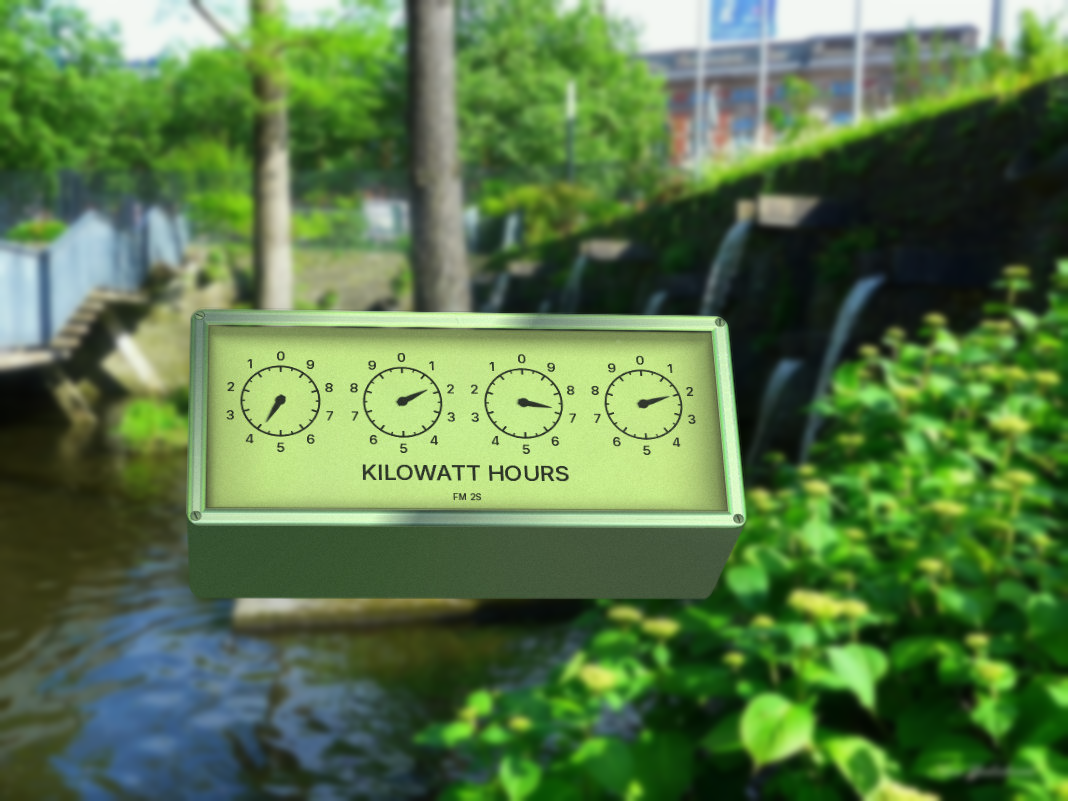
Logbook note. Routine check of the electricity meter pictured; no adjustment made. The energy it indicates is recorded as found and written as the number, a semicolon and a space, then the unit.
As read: 4172; kWh
